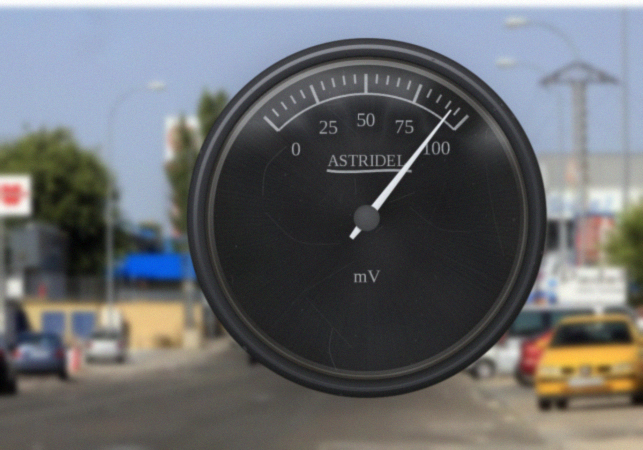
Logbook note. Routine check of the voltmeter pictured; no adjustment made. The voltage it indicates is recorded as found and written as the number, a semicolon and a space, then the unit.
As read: 92.5; mV
